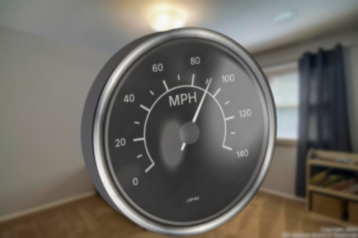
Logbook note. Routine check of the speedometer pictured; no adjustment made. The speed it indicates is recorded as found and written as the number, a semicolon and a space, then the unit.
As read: 90; mph
